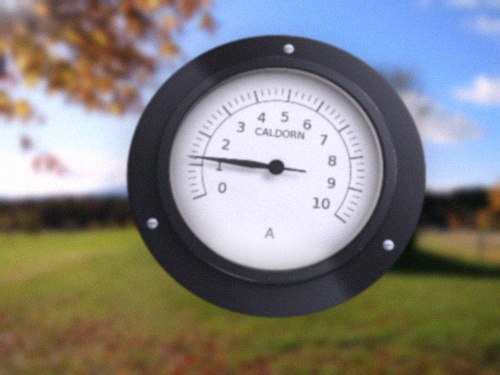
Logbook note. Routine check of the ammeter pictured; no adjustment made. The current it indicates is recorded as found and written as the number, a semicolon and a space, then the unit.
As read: 1.2; A
